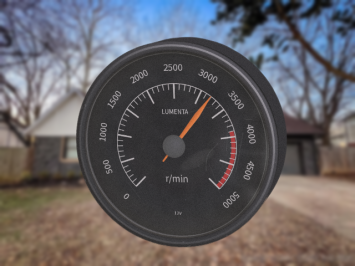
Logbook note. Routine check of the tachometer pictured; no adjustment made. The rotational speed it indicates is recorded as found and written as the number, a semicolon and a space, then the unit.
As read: 3200; rpm
